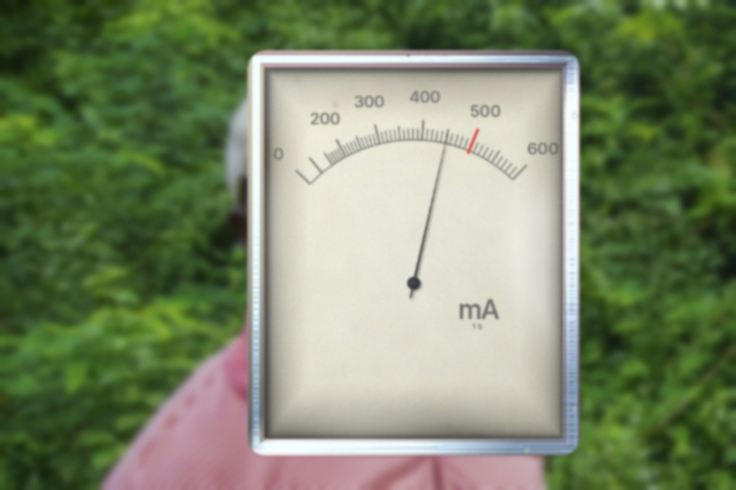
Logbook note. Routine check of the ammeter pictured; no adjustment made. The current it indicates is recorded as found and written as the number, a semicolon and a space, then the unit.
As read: 450; mA
